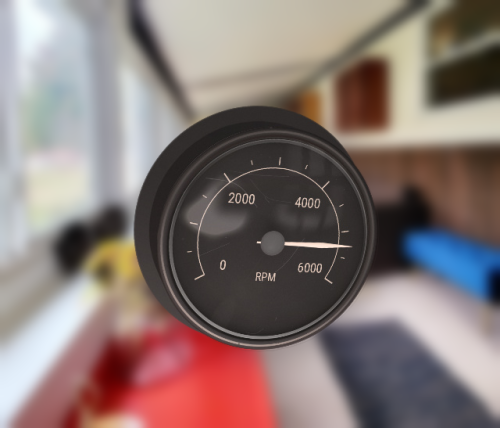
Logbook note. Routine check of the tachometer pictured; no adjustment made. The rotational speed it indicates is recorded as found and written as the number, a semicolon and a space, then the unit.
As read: 5250; rpm
